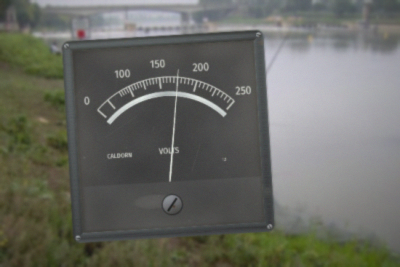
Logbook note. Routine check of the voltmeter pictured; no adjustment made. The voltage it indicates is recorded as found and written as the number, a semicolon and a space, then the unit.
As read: 175; V
